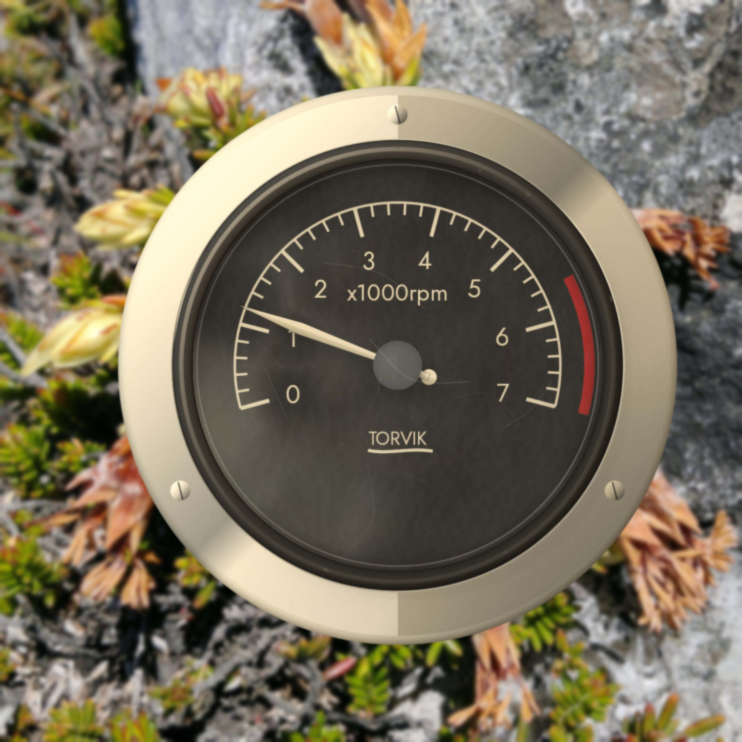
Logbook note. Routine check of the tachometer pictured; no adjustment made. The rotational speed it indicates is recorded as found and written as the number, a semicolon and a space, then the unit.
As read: 1200; rpm
